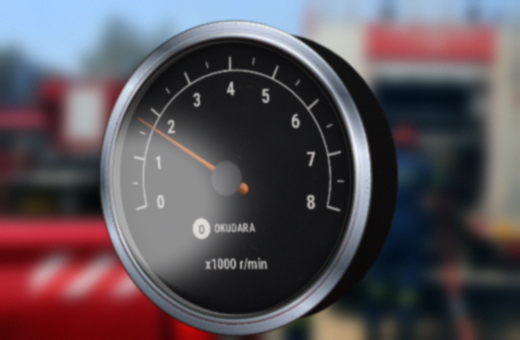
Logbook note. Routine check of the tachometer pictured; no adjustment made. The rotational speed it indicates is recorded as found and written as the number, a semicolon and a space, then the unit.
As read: 1750; rpm
